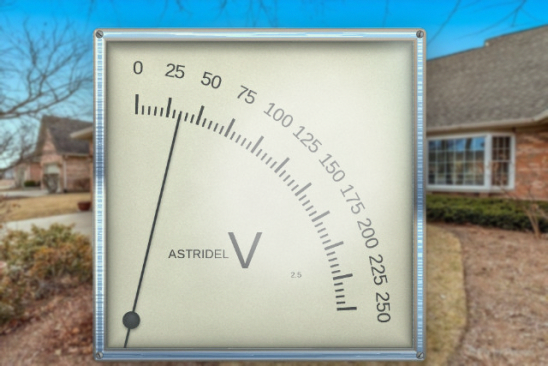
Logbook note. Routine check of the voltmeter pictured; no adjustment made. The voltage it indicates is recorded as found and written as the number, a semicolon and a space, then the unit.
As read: 35; V
